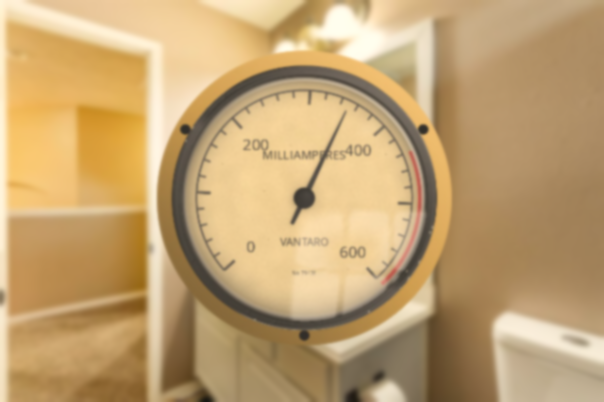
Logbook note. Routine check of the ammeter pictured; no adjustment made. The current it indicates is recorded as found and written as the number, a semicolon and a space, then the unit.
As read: 350; mA
